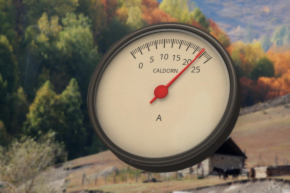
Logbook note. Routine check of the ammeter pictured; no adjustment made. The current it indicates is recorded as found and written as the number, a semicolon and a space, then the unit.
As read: 22.5; A
